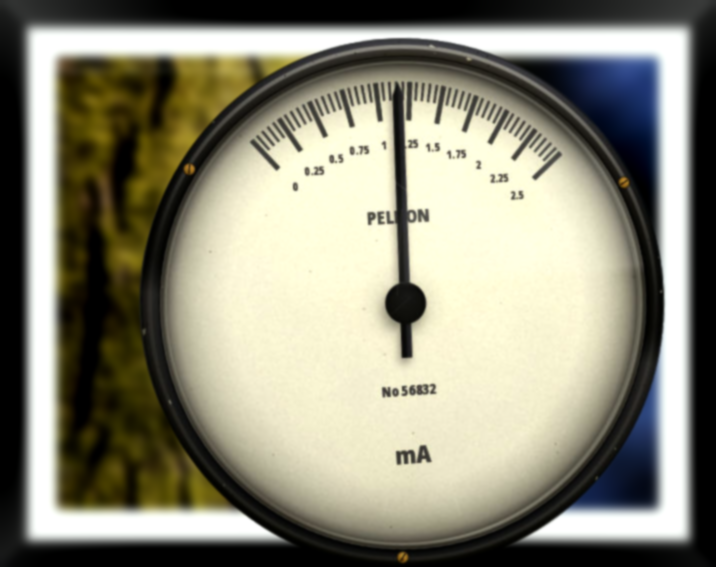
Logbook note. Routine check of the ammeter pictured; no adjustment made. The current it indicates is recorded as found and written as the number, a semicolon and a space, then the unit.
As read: 1.15; mA
